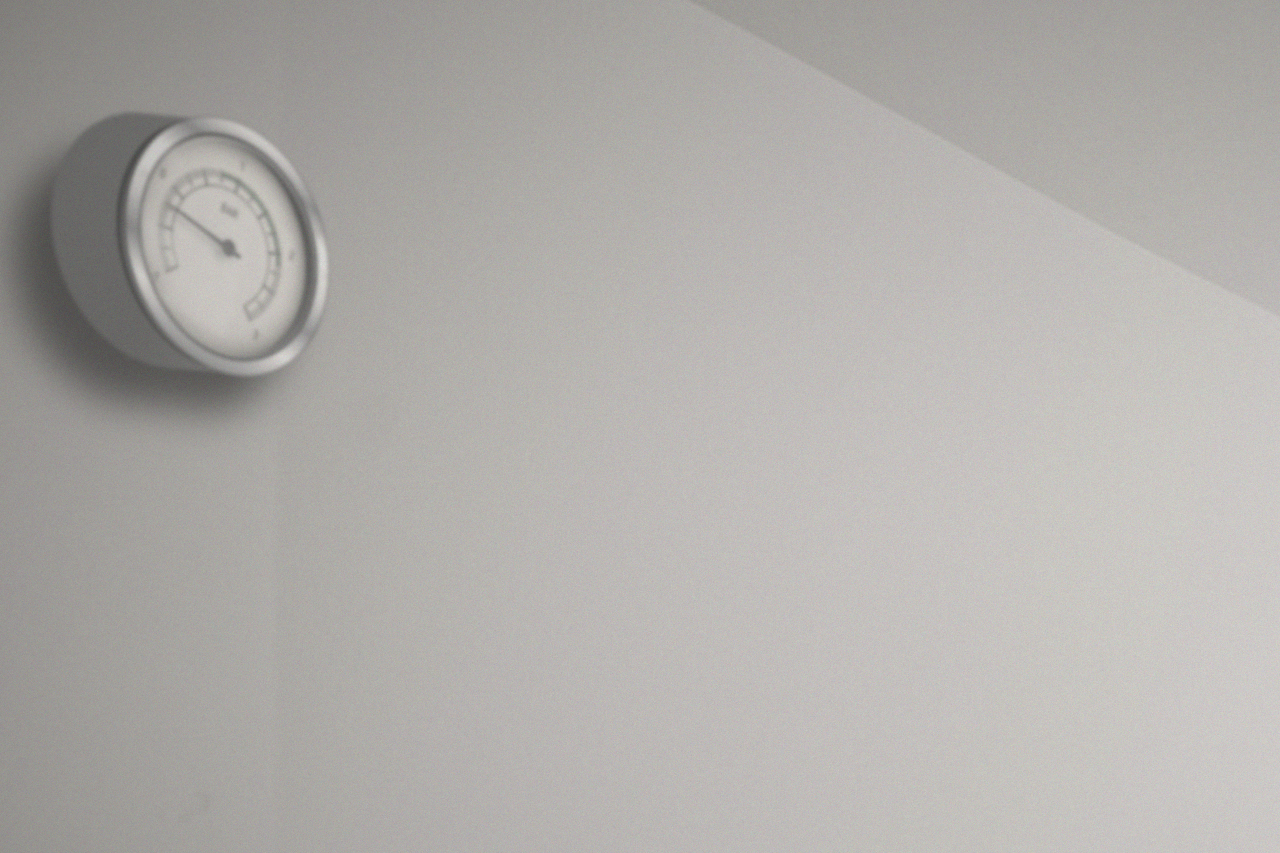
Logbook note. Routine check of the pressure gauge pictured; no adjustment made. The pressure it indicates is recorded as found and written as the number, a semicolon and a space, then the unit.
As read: -0.25; bar
